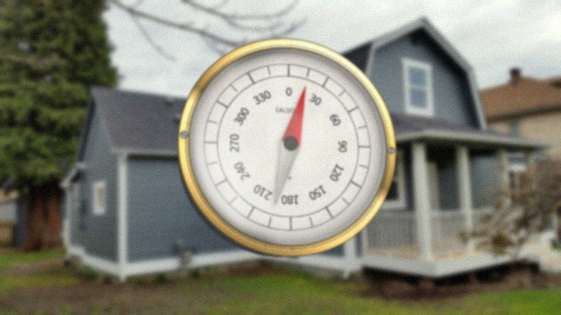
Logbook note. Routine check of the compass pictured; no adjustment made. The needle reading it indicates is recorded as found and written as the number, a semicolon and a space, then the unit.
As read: 15; °
